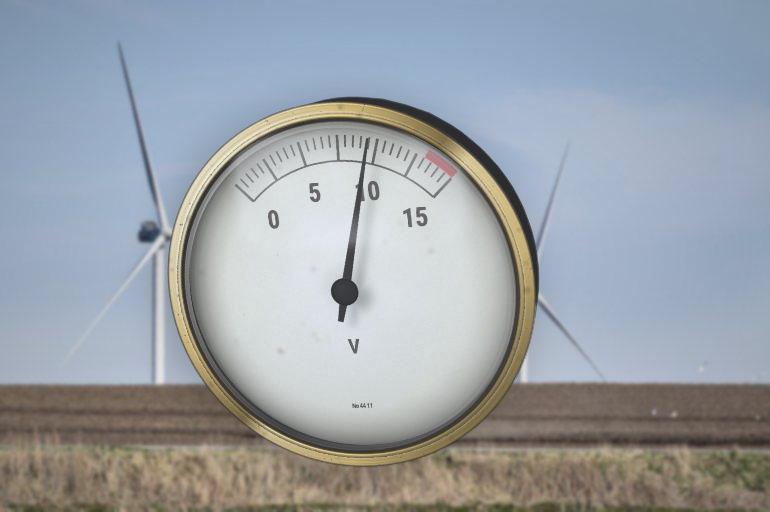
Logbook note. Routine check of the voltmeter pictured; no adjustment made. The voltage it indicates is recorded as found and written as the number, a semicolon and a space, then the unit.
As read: 9.5; V
